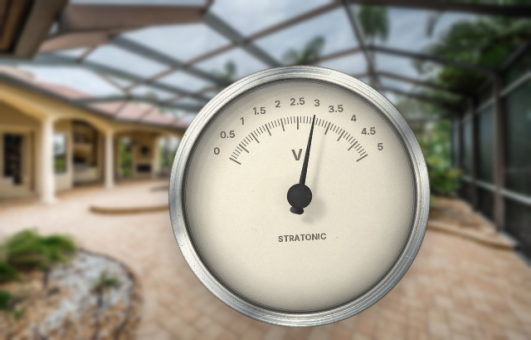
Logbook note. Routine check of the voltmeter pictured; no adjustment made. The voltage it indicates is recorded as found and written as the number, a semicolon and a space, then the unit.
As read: 3; V
